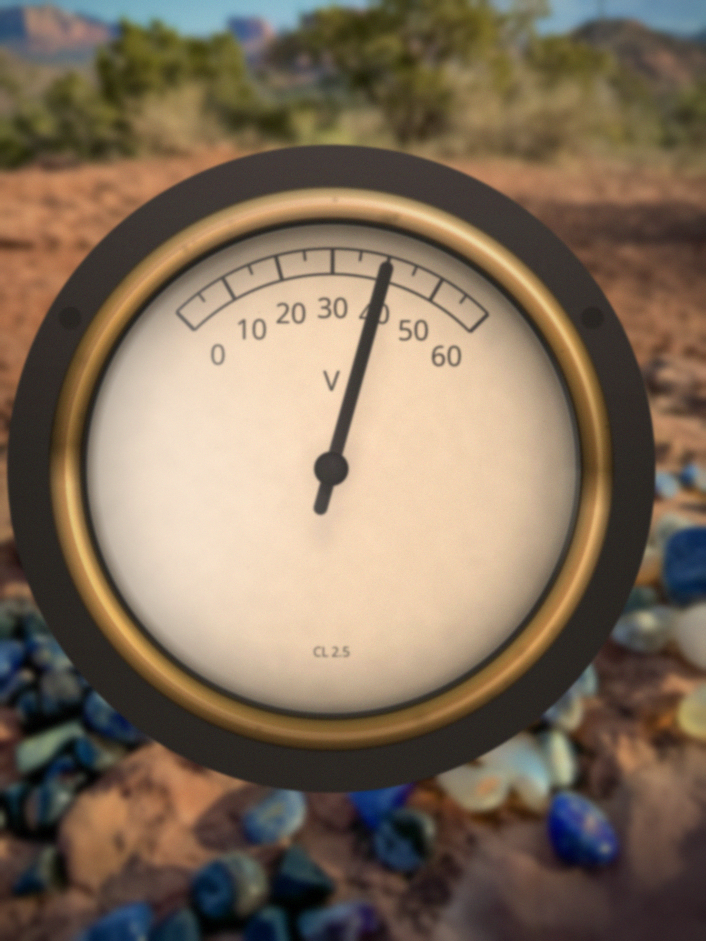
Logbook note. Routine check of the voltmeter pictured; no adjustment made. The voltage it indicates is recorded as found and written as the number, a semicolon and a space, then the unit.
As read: 40; V
